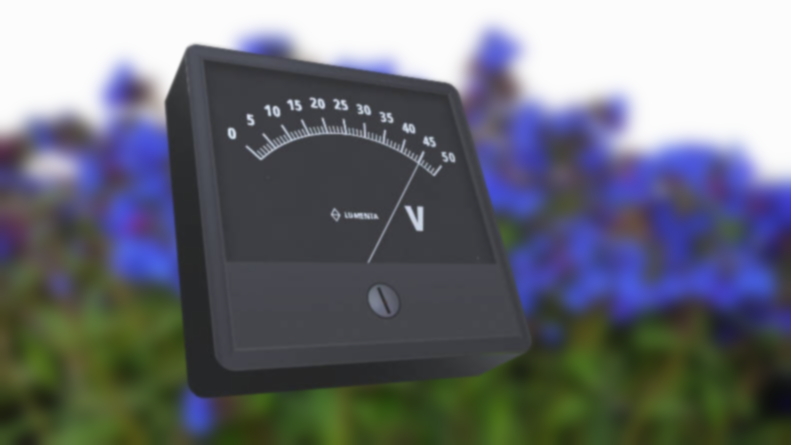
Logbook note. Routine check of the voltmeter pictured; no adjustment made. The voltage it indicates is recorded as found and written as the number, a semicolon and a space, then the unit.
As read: 45; V
